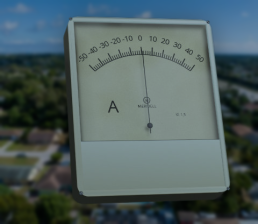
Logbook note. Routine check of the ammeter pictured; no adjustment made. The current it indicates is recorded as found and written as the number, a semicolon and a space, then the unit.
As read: 0; A
